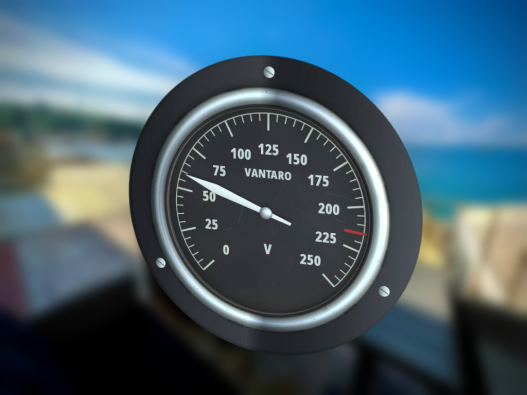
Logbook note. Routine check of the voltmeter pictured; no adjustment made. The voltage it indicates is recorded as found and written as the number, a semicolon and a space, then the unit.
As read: 60; V
